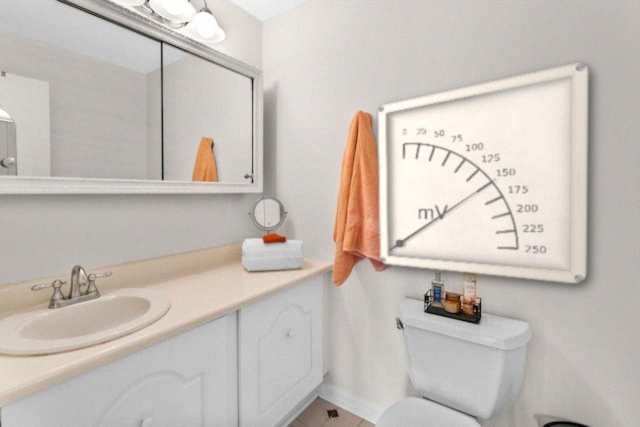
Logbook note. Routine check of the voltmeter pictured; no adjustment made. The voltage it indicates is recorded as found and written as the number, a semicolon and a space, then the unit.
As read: 150; mV
